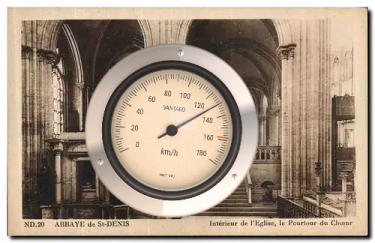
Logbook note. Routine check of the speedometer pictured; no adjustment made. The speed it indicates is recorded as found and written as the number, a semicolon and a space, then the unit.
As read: 130; km/h
